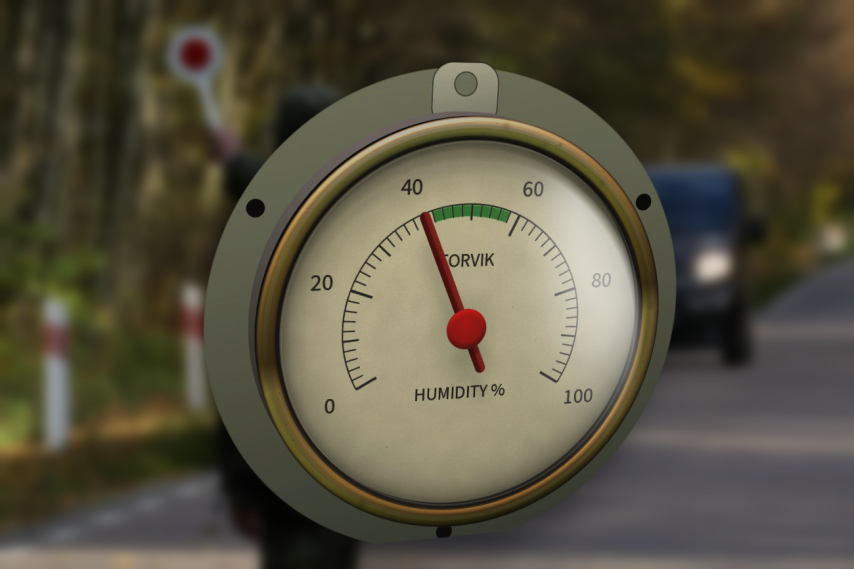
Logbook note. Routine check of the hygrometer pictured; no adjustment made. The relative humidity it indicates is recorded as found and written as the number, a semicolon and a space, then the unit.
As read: 40; %
